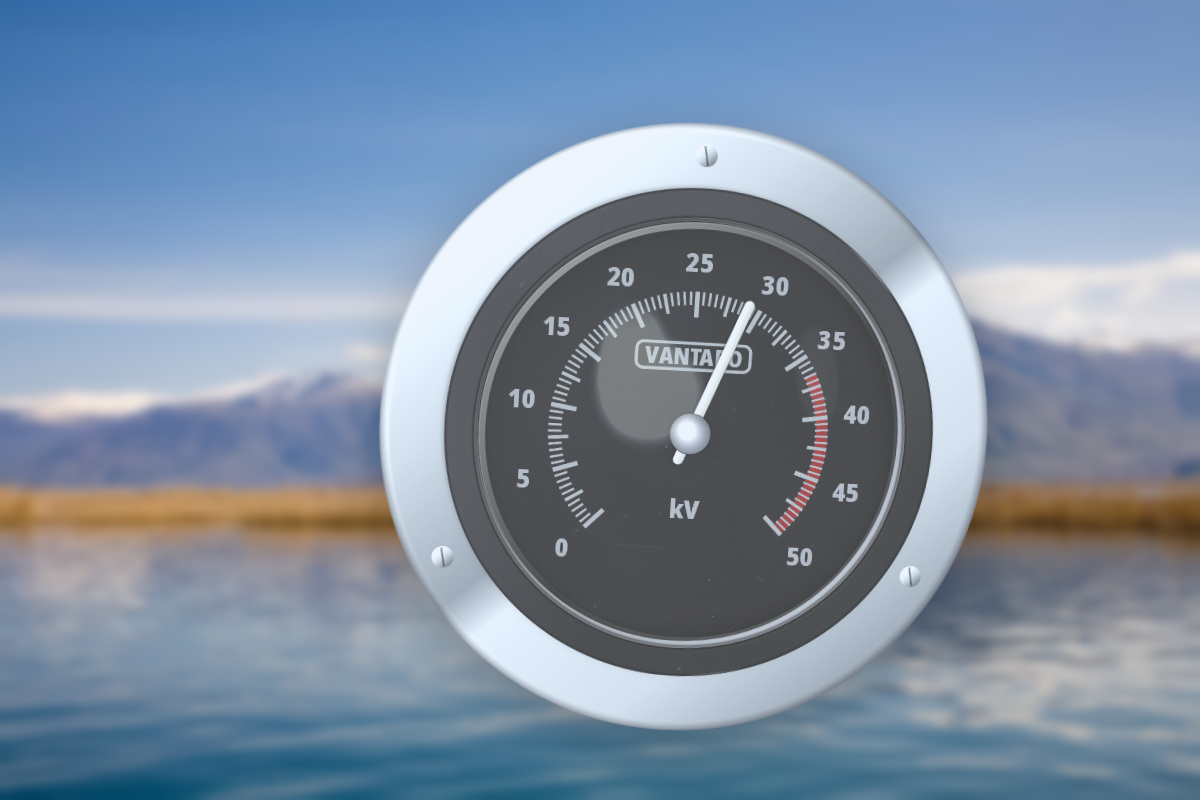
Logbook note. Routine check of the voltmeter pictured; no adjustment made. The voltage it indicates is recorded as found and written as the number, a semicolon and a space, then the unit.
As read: 29; kV
